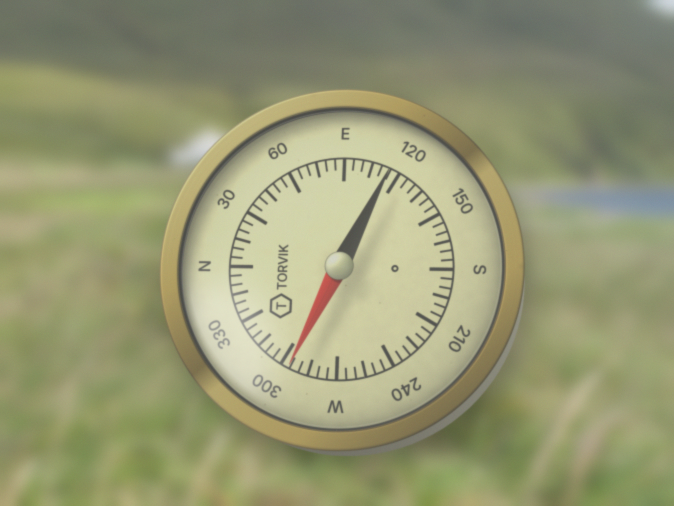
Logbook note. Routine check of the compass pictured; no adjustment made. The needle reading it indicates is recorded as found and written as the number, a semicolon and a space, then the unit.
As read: 295; °
